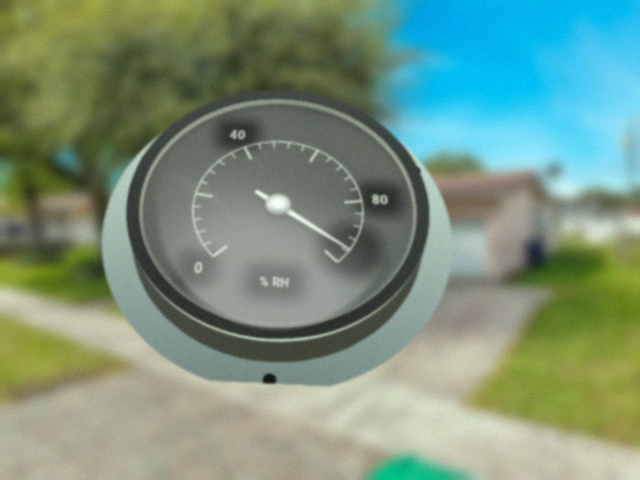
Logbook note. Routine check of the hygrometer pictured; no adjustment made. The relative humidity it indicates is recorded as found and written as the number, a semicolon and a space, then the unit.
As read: 96; %
